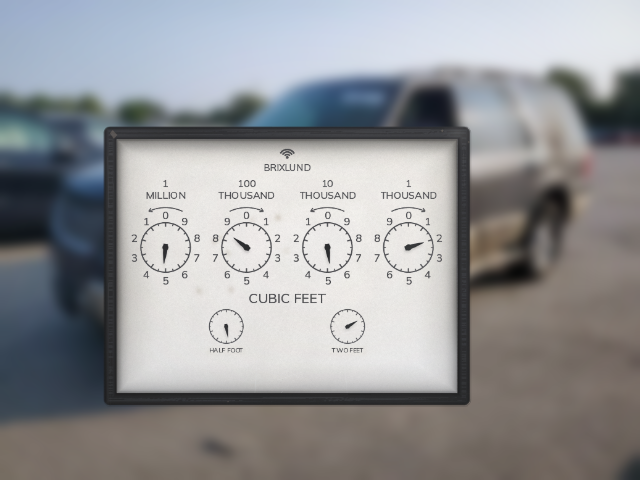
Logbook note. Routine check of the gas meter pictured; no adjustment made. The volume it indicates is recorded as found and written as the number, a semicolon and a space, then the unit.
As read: 485200; ft³
